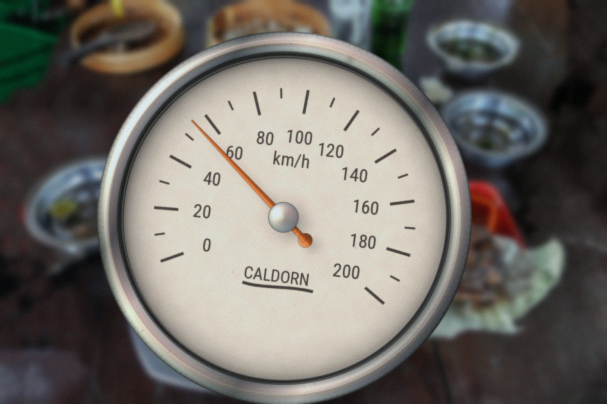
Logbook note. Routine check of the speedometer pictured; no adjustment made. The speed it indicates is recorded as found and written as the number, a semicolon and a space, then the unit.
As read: 55; km/h
